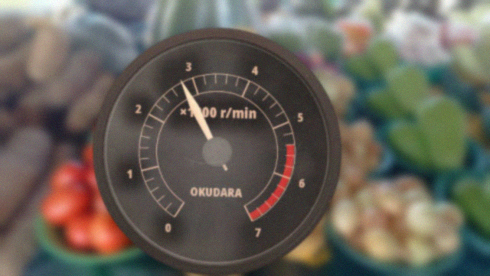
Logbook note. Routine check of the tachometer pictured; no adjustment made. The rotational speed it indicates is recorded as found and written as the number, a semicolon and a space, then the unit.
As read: 2800; rpm
